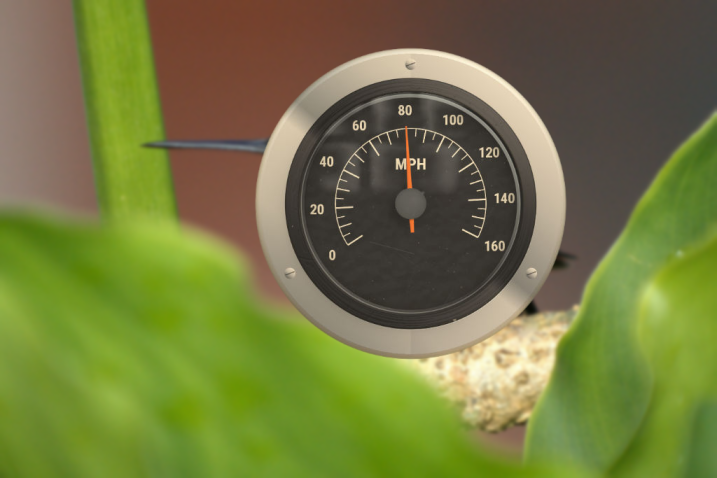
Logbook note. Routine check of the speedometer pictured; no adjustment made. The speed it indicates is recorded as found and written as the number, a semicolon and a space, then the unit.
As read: 80; mph
